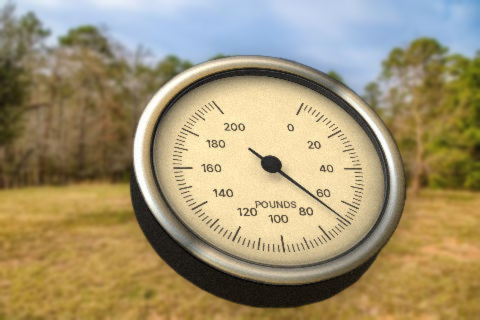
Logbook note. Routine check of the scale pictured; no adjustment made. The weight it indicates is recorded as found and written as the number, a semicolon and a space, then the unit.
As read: 70; lb
